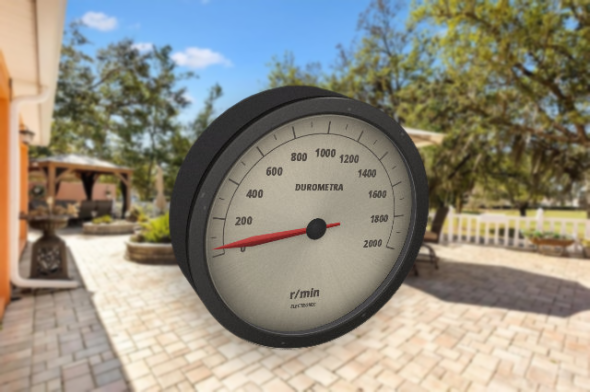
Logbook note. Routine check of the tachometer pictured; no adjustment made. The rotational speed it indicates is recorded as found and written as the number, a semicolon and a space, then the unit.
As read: 50; rpm
